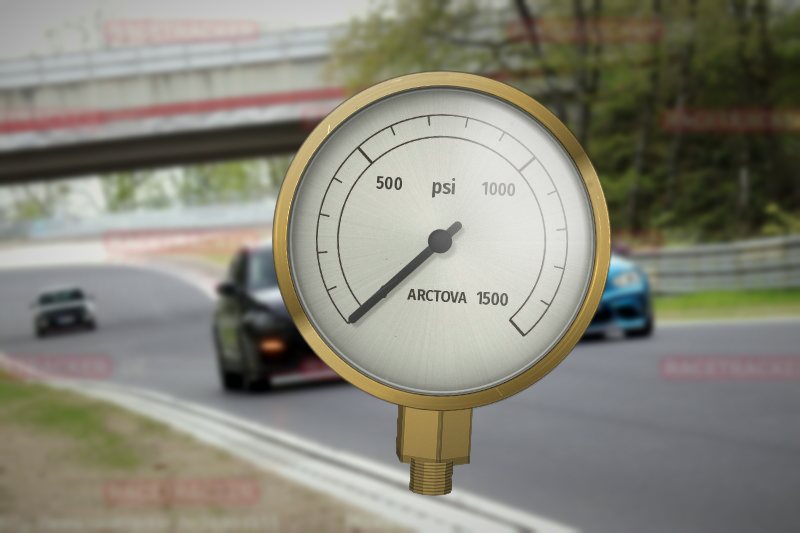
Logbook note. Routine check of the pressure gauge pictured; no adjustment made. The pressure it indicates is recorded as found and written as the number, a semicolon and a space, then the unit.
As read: 0; psi
